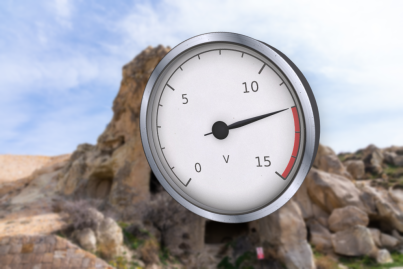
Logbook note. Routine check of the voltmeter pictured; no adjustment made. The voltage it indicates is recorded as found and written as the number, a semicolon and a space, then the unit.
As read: 12; V
